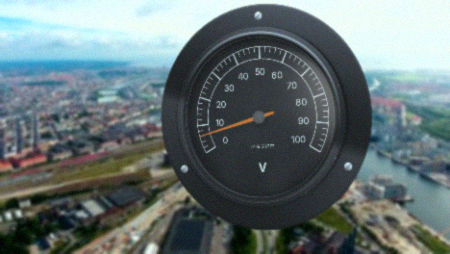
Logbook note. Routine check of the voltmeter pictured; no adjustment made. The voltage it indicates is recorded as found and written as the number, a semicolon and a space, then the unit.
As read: 6; V
